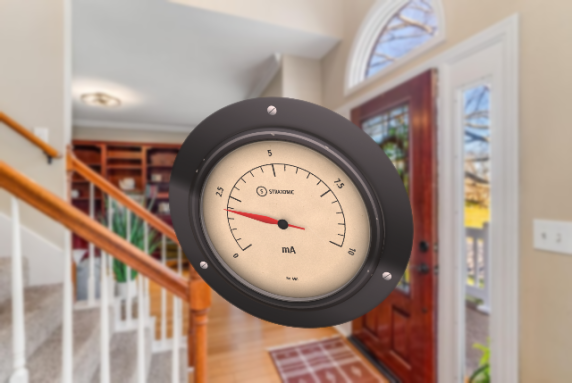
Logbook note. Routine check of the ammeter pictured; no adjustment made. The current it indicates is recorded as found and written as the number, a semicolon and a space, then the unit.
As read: 2; mA
